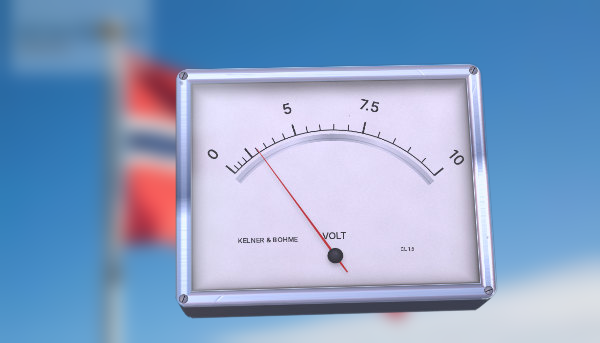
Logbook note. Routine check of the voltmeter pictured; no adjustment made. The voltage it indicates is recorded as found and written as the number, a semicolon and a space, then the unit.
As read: 3; V
